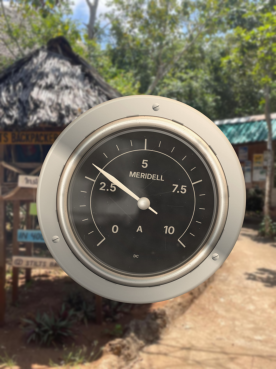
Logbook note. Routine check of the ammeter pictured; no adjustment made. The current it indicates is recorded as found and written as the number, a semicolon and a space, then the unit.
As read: 3; A
